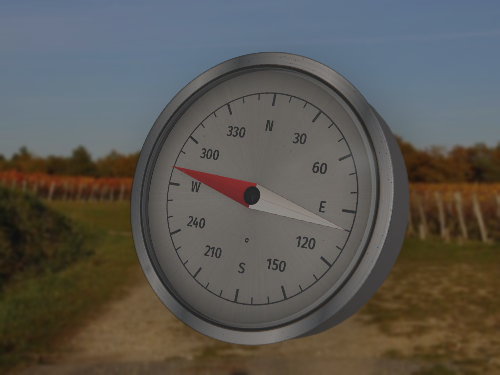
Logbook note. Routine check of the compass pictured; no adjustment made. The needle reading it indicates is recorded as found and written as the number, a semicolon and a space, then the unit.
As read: 280; °
